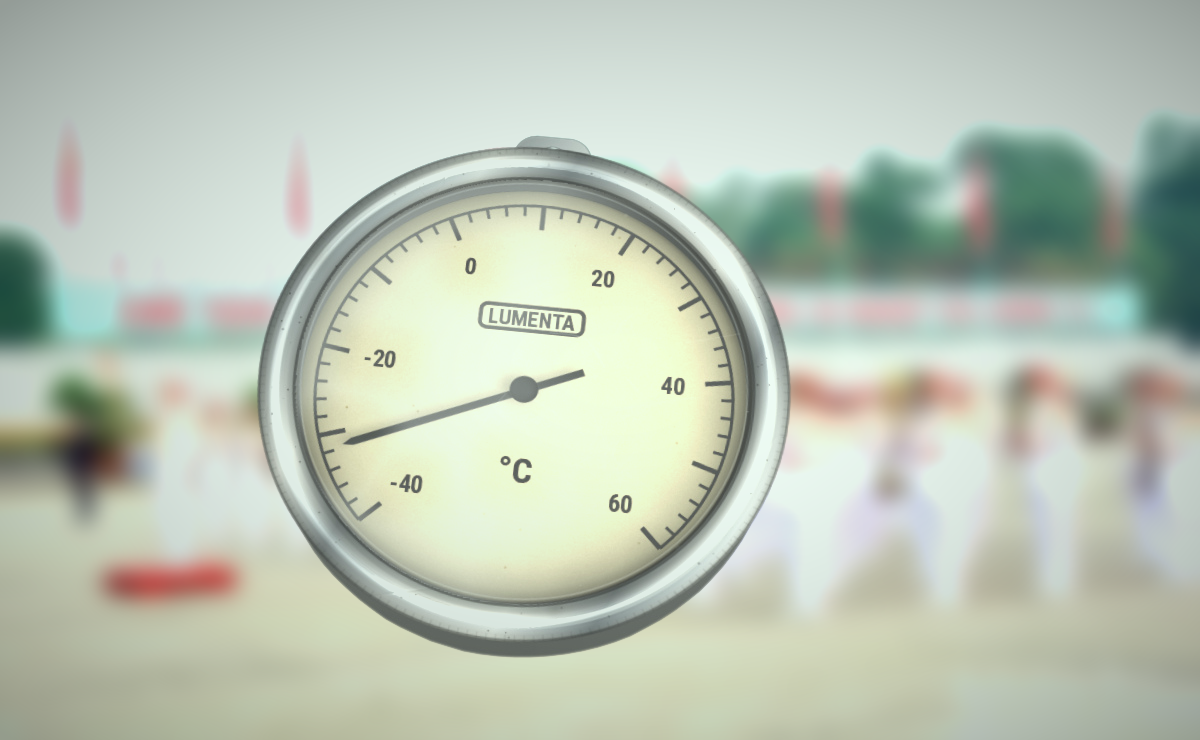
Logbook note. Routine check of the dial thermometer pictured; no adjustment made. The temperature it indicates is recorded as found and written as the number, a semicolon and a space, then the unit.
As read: -32; °C
